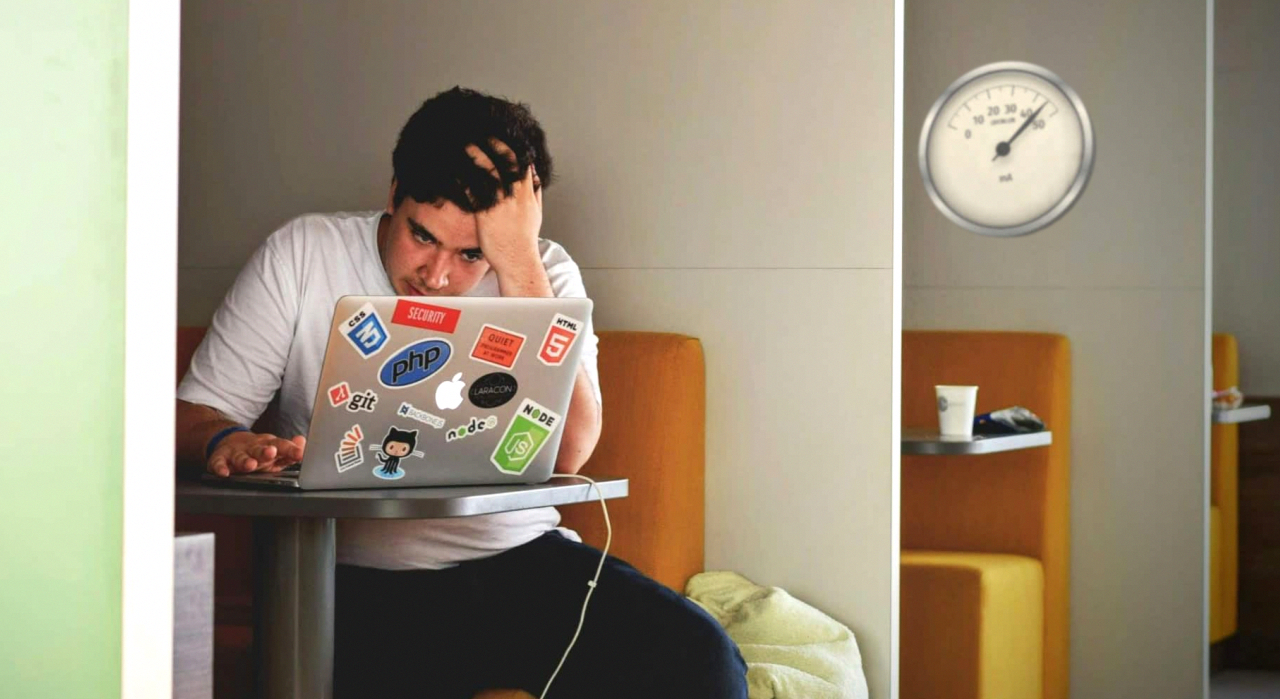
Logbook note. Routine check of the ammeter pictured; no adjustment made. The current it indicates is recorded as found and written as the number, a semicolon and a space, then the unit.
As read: 45; mA
